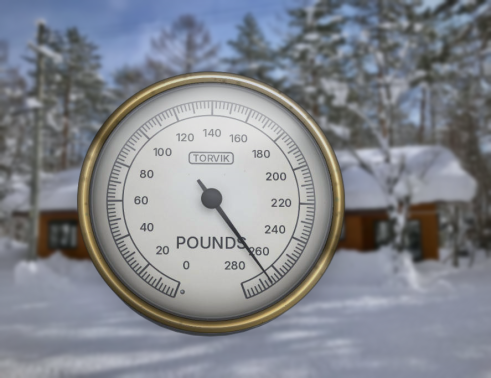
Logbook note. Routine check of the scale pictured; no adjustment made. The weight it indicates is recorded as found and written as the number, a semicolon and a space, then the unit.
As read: 266; lb
